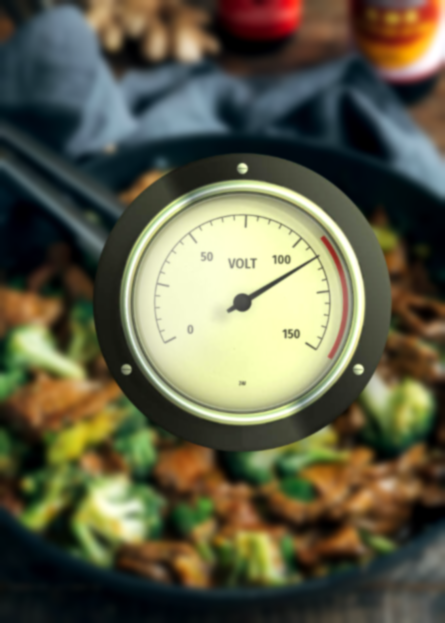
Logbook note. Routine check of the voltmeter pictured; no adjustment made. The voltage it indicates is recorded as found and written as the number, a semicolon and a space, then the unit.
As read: 110; V
